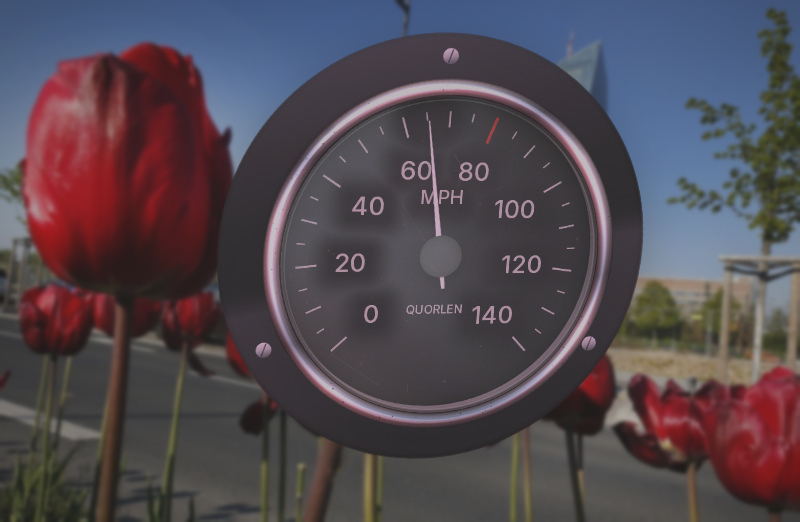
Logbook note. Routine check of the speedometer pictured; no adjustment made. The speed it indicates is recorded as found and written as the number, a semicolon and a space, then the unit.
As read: 65; mph
